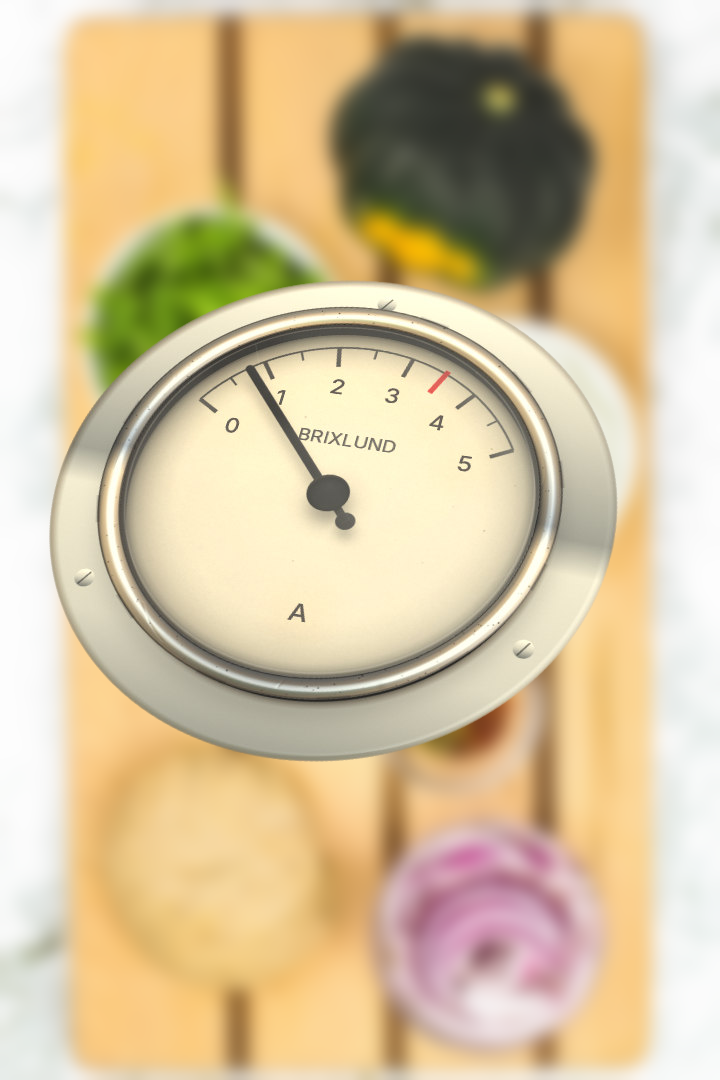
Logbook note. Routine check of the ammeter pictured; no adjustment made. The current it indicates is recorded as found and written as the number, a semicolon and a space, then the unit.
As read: 0.75; A
